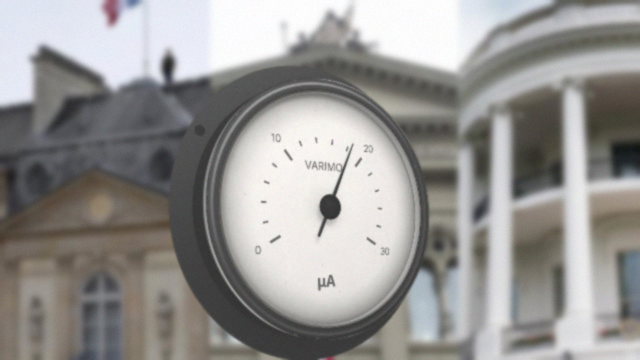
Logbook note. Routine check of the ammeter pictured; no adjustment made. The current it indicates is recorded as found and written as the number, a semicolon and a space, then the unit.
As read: 18; µA
